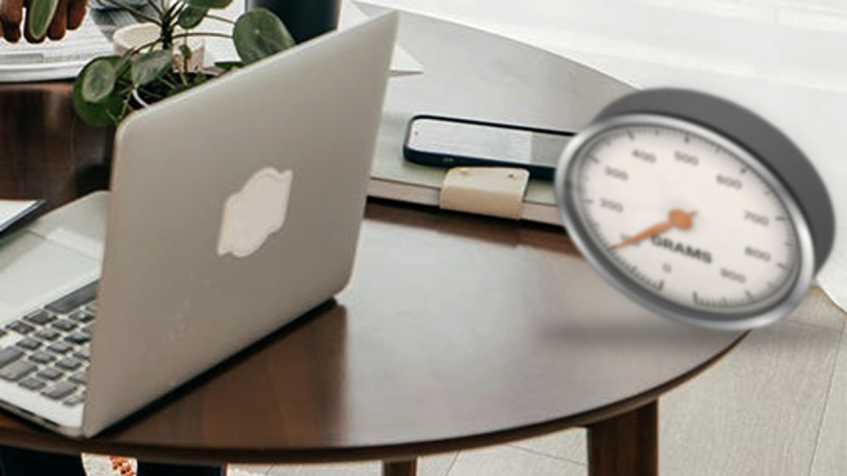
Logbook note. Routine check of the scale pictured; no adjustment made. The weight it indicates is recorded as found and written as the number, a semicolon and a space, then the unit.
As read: 100; g
